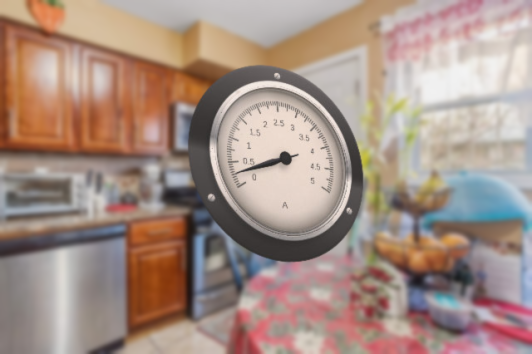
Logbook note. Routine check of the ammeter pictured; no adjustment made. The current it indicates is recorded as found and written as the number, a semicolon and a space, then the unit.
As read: 0.25; A
